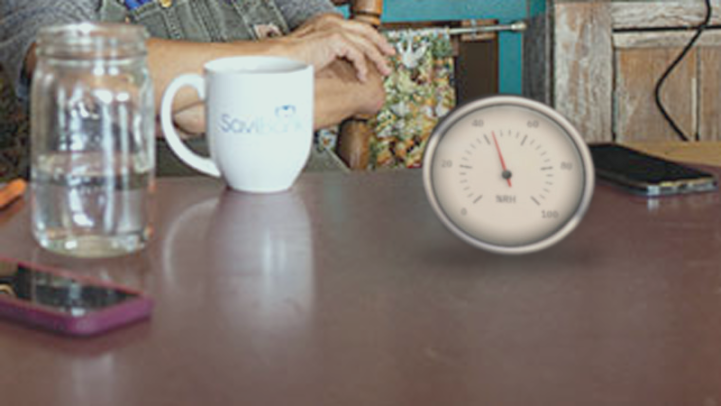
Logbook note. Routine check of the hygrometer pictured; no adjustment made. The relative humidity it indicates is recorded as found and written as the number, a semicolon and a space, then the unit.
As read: 44; %
